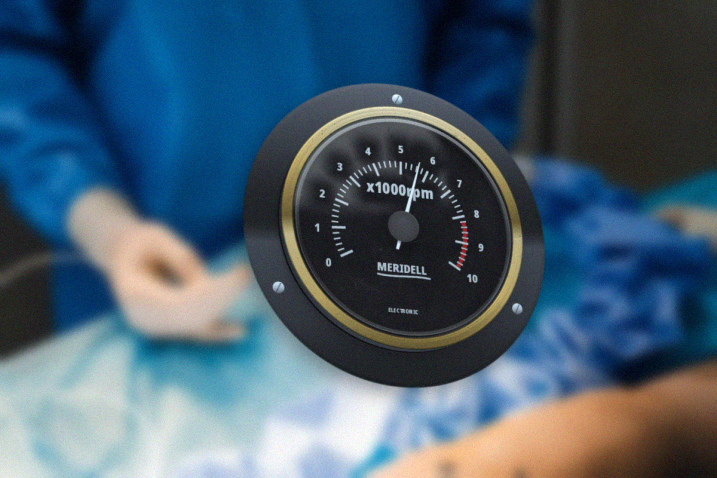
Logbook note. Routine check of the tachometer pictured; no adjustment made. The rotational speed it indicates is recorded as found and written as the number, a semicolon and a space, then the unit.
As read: 5600; rpm
